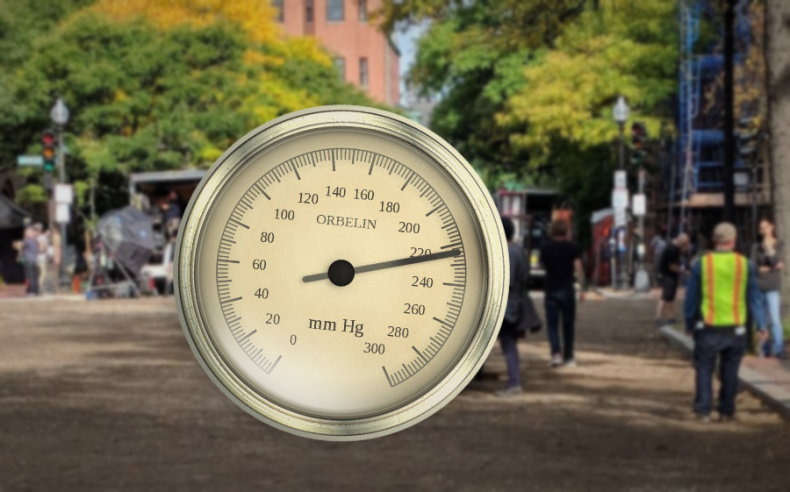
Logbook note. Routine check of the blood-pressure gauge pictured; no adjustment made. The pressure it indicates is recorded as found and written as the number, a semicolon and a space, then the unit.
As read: 224; mmHg
